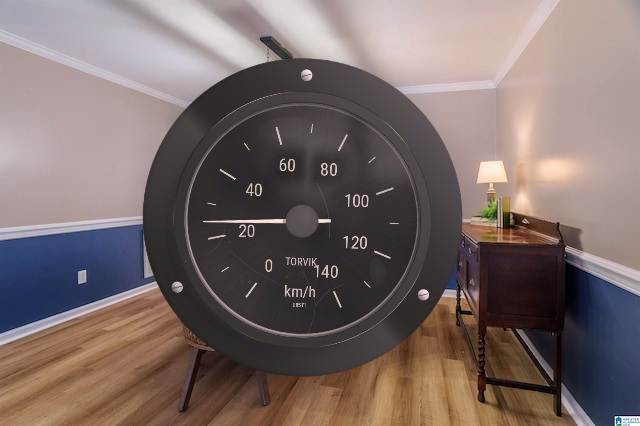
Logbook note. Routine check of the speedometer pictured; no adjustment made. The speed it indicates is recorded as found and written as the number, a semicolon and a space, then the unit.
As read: 25; km/h
